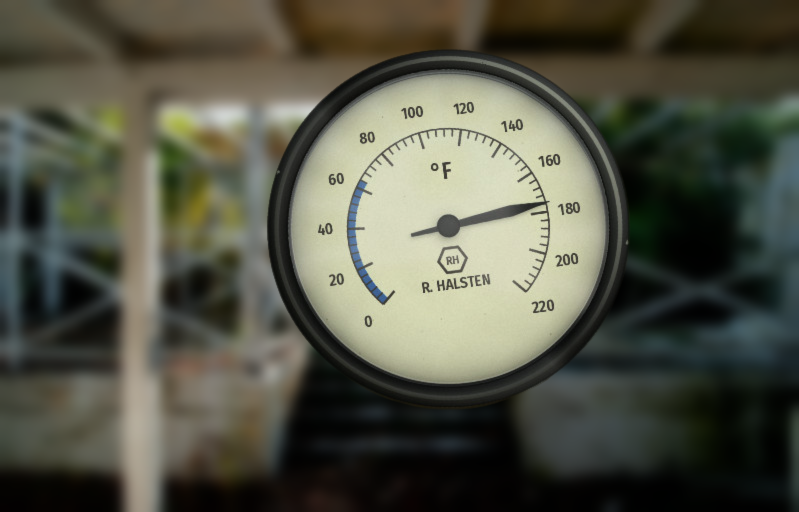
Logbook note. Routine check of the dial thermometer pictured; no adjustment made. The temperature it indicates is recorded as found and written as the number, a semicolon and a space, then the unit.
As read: 176; °F
